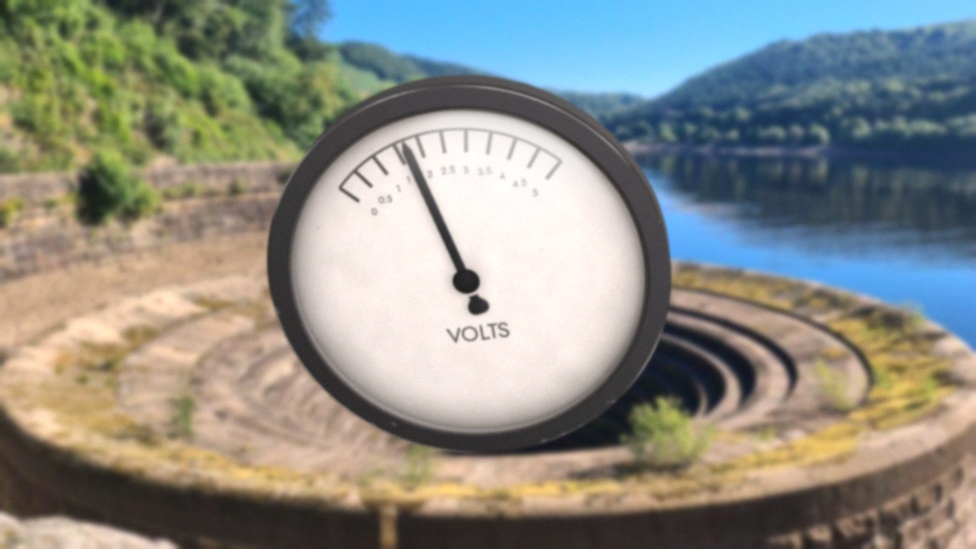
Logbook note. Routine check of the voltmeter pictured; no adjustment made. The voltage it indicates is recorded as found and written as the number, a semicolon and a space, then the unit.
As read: 1.75; V
